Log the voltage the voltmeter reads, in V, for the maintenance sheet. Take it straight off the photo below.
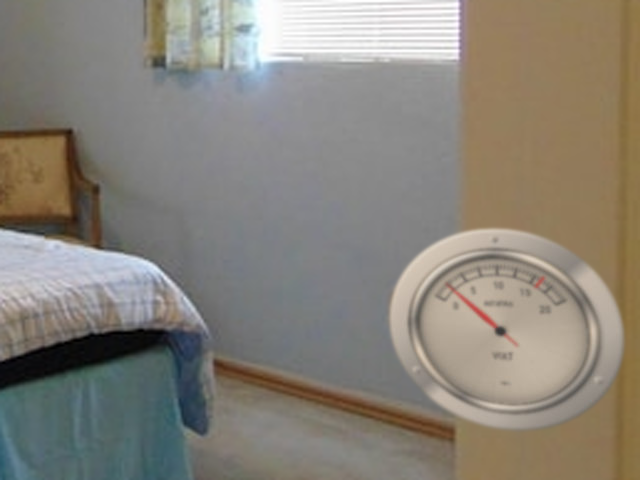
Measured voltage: 2.5 V
